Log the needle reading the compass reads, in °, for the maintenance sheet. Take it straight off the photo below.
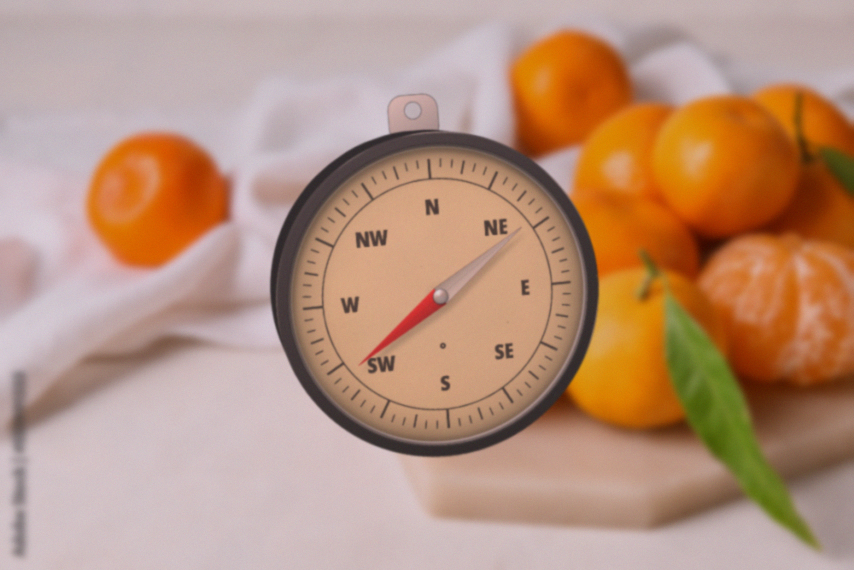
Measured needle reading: 235 °
